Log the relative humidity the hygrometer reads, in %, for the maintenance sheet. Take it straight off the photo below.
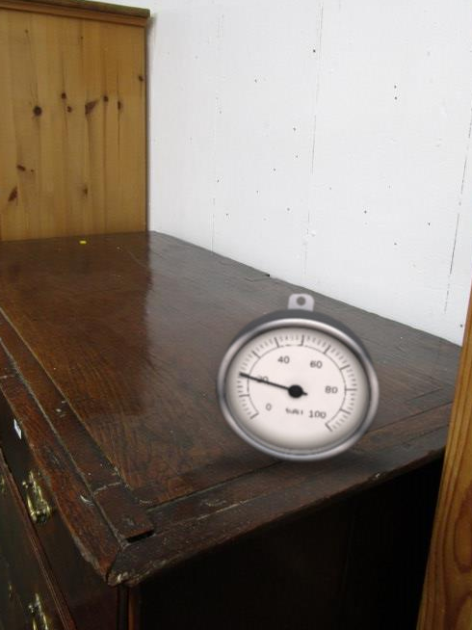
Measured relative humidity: 20 %
